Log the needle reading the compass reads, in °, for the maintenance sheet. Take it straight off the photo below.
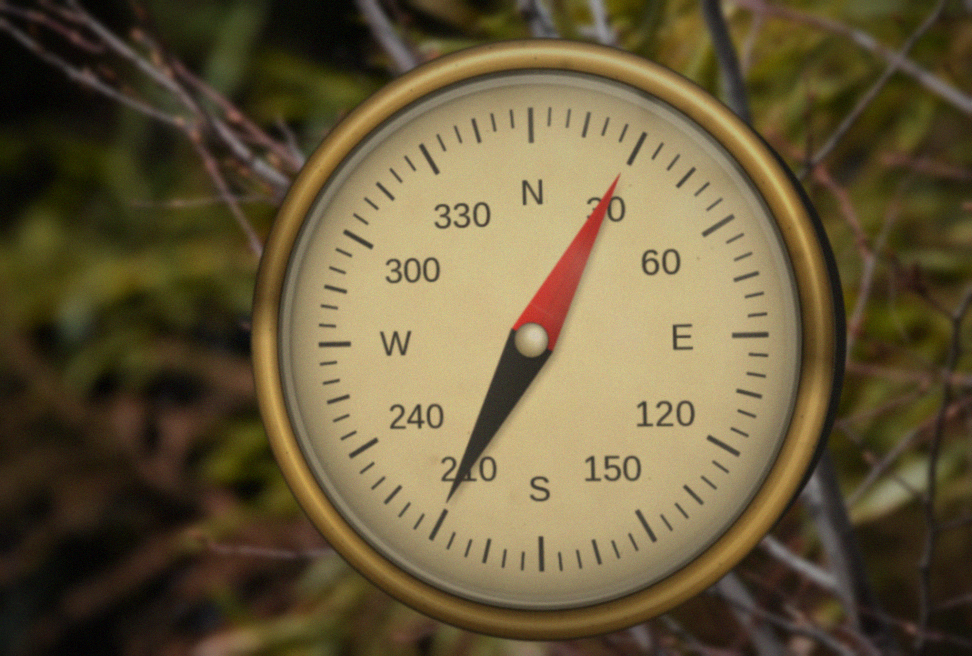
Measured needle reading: 30 °
